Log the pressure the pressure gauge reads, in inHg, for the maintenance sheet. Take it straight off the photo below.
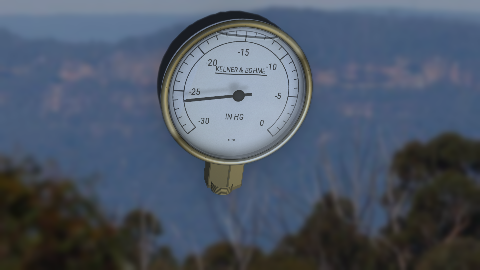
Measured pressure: -26 inHg
